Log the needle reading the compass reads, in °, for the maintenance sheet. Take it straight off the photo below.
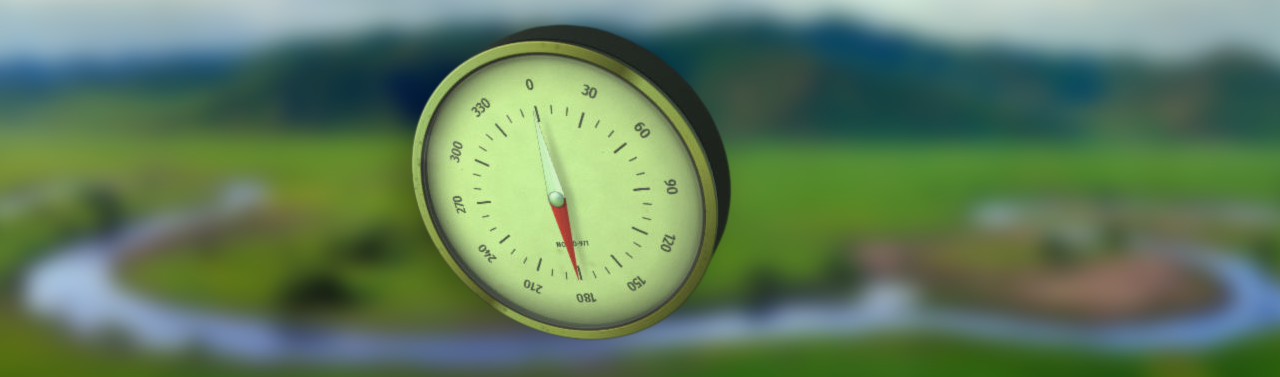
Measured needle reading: 180 °
